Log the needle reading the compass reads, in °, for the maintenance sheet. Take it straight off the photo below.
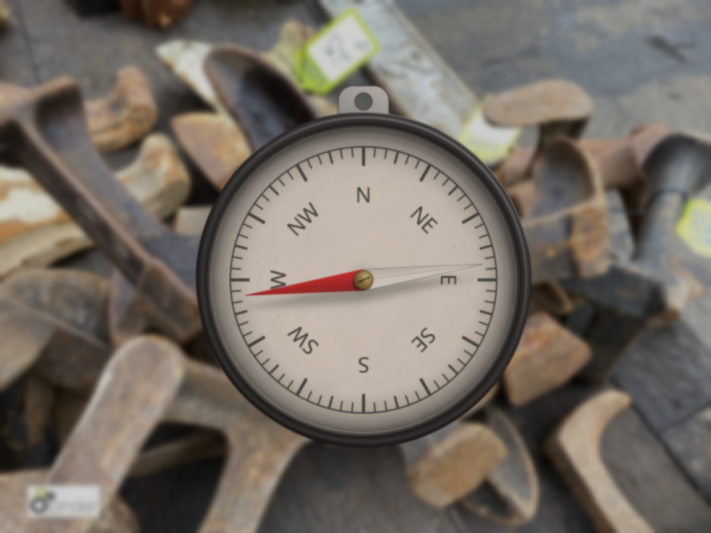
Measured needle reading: 262.5 °
